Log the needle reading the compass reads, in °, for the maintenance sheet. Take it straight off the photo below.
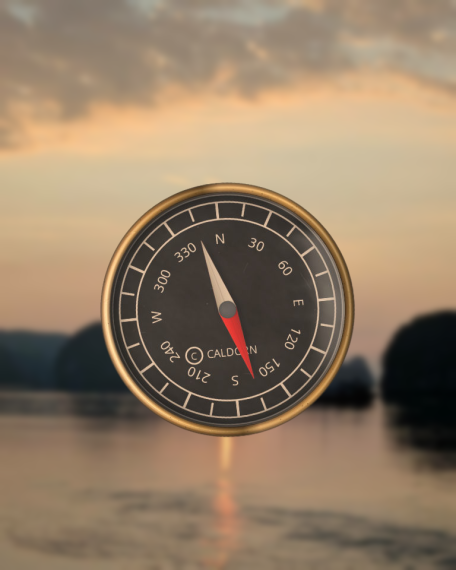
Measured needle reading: 165 °
